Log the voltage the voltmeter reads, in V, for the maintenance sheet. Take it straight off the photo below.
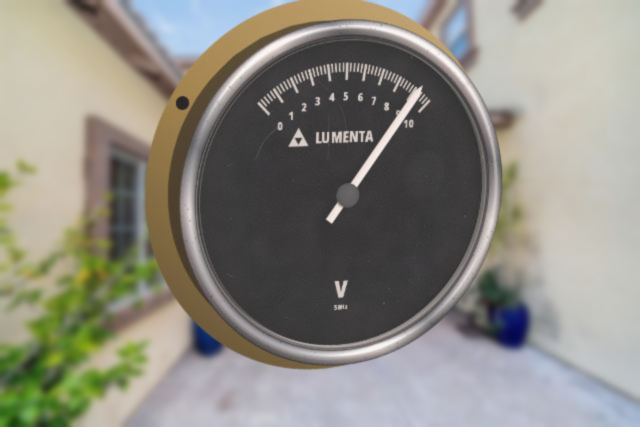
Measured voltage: 9 V
